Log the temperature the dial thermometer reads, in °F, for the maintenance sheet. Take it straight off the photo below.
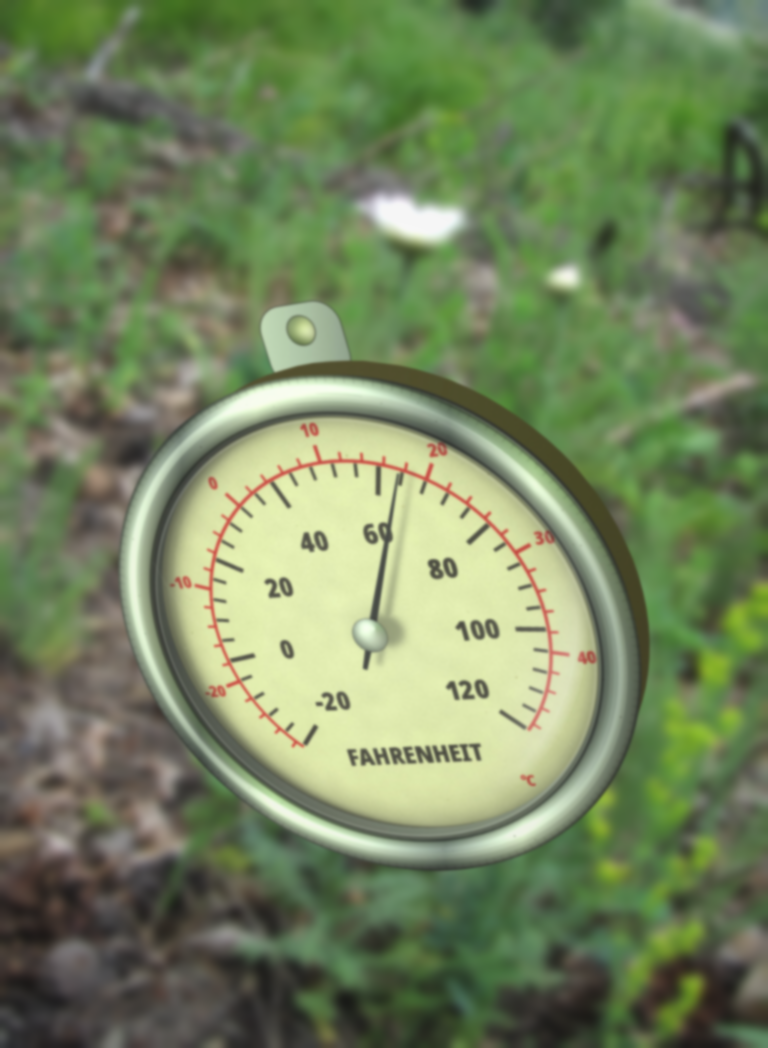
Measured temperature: 64 °F
